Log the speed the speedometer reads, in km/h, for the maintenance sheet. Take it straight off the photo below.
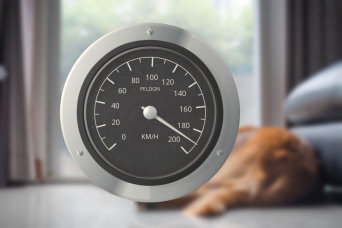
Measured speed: 190 km/h
